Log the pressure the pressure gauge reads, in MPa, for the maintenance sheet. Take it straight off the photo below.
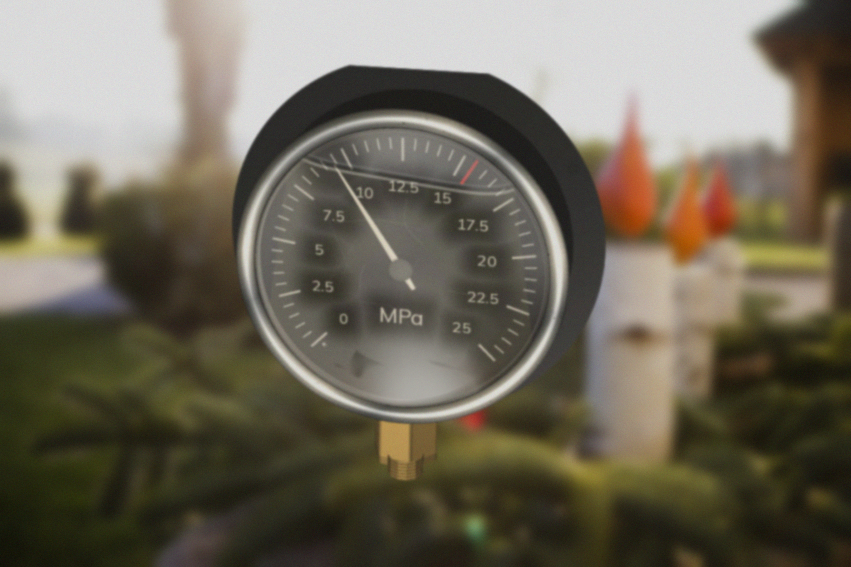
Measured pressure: 9.5 MPa
